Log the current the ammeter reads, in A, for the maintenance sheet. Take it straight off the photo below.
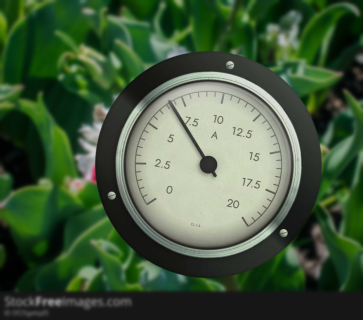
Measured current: 6.75 A
